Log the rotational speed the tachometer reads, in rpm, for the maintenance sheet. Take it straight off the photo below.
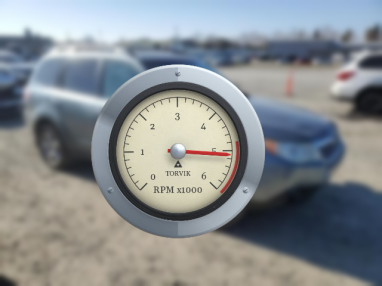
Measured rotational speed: 5100 rpm
